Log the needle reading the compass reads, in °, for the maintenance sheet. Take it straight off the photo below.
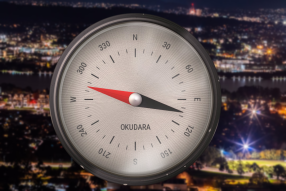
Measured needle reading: 285 °
